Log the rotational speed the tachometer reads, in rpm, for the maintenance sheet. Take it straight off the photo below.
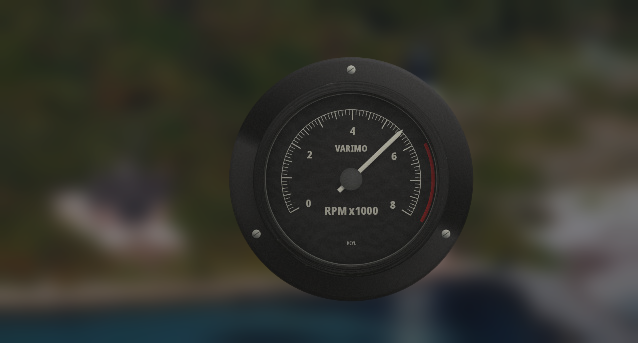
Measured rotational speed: 5500 rpm
